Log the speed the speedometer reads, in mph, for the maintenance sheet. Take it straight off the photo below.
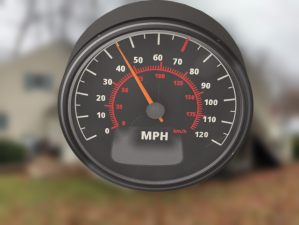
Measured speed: 45 mph
